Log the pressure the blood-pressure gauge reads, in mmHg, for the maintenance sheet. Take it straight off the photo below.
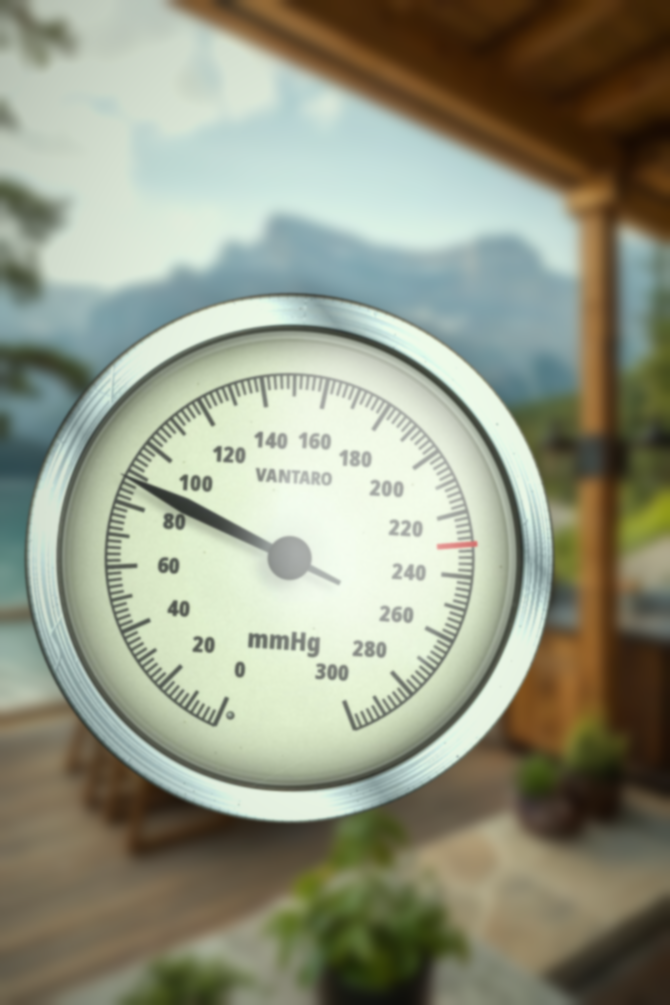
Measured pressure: 88 mmHg
